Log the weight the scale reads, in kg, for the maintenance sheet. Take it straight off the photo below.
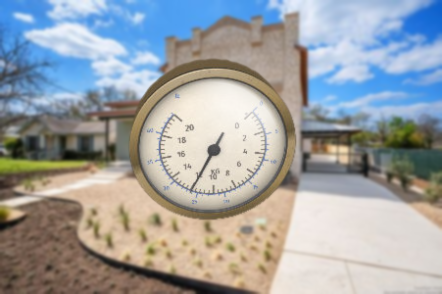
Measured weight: 12 kg
